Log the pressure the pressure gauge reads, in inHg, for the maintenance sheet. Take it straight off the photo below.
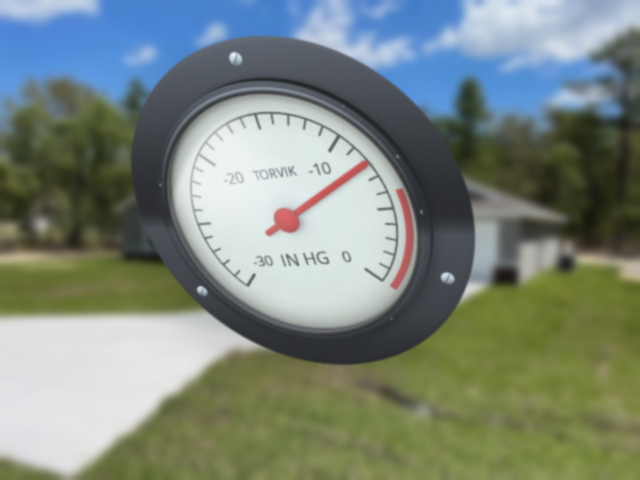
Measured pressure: -8 inHg
